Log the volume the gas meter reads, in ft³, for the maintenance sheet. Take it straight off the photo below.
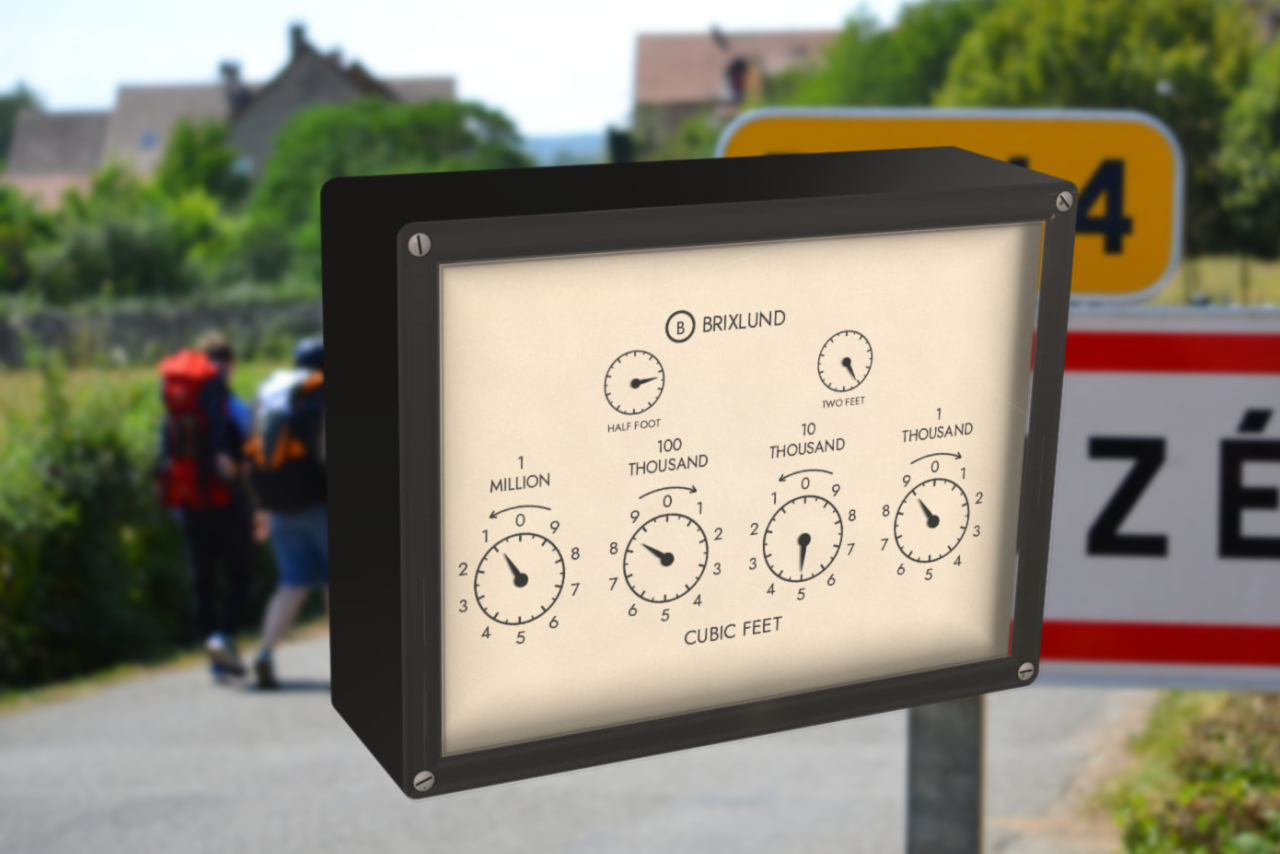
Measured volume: 84900 ft³
